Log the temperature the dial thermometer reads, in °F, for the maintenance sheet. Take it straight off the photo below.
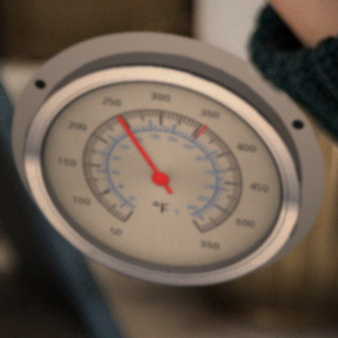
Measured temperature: 250 °F
